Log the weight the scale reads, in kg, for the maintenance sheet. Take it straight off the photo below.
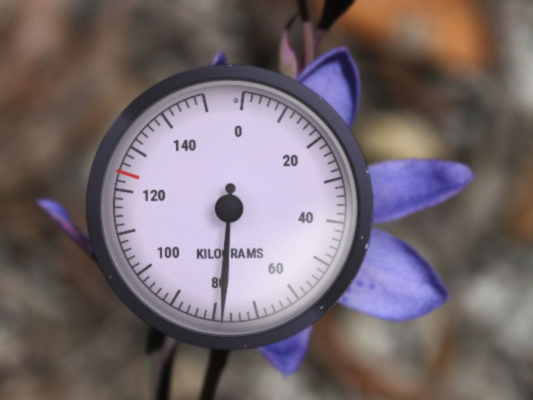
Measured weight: 78 kg
